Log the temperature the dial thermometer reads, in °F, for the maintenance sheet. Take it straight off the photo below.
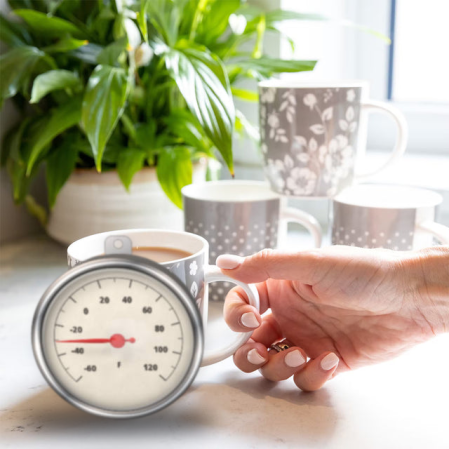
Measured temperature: -30 °F
